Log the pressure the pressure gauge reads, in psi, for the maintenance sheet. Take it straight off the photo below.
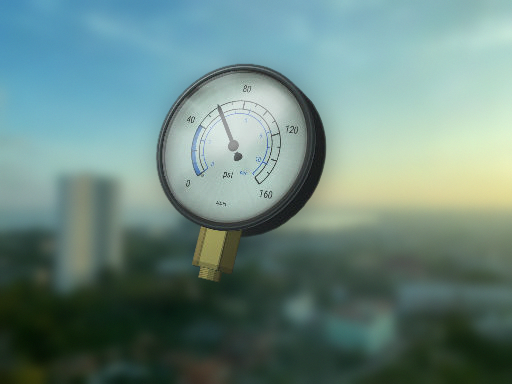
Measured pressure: 60 psi
